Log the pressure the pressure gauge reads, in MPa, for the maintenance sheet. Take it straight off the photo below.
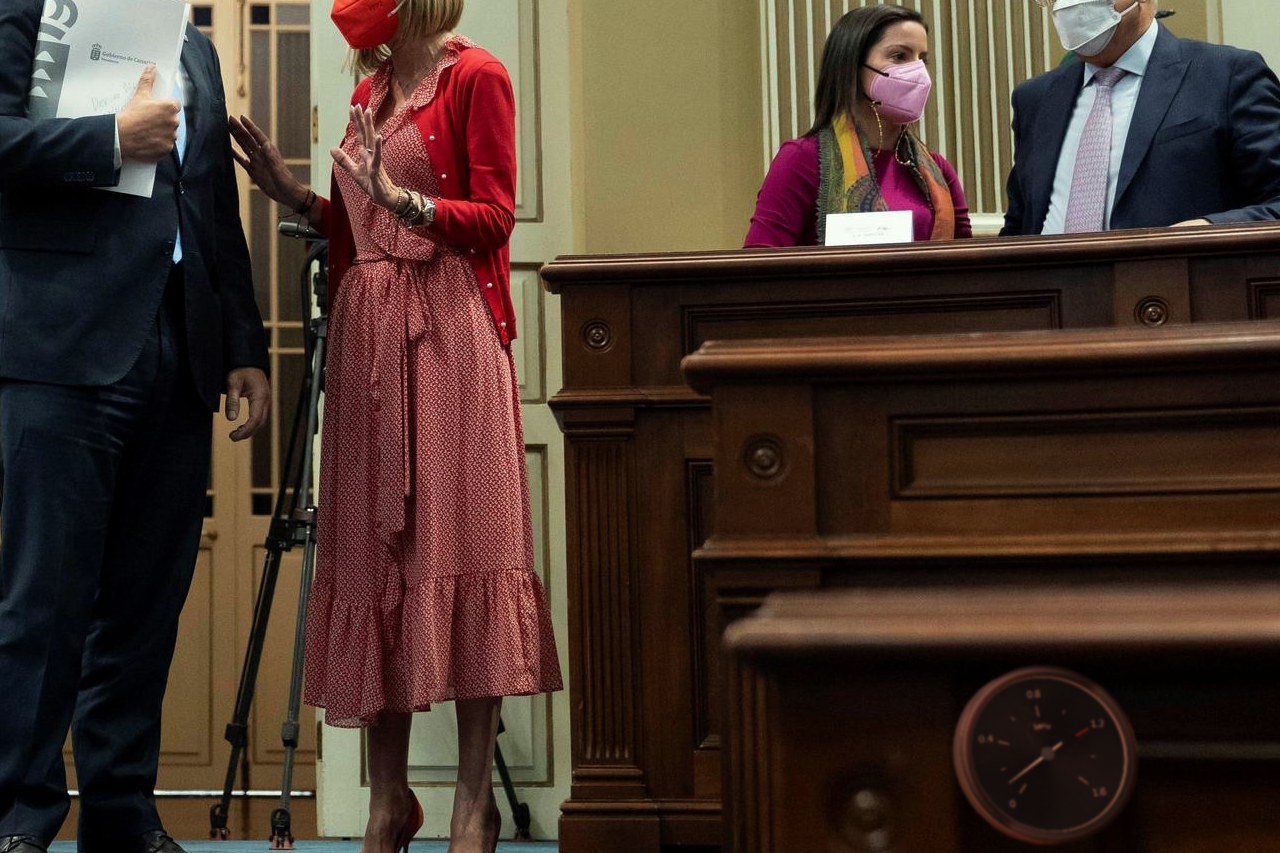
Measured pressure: 0.1 MPa
